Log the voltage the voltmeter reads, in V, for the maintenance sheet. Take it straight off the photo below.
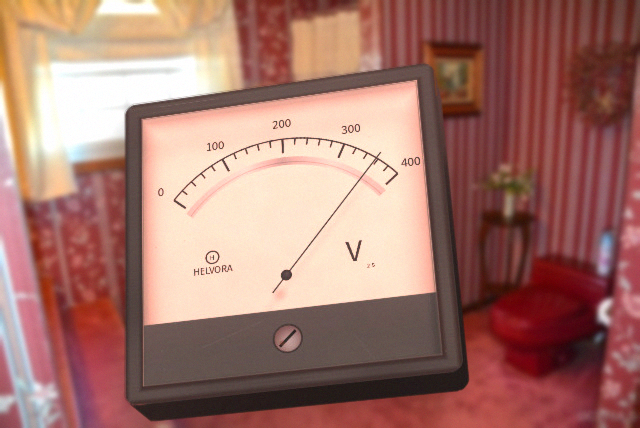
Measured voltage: 360 V
